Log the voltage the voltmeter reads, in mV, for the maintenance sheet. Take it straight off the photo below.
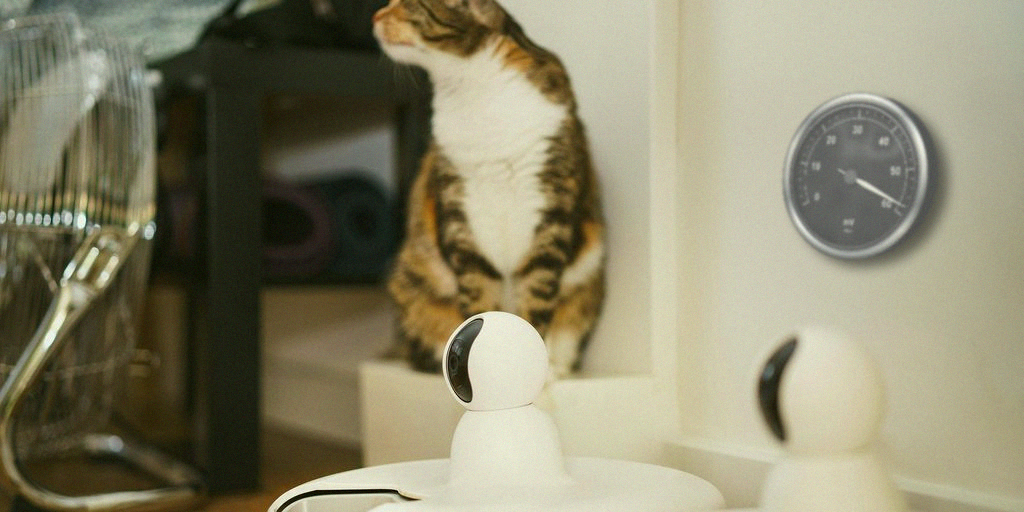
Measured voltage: 58 mV
